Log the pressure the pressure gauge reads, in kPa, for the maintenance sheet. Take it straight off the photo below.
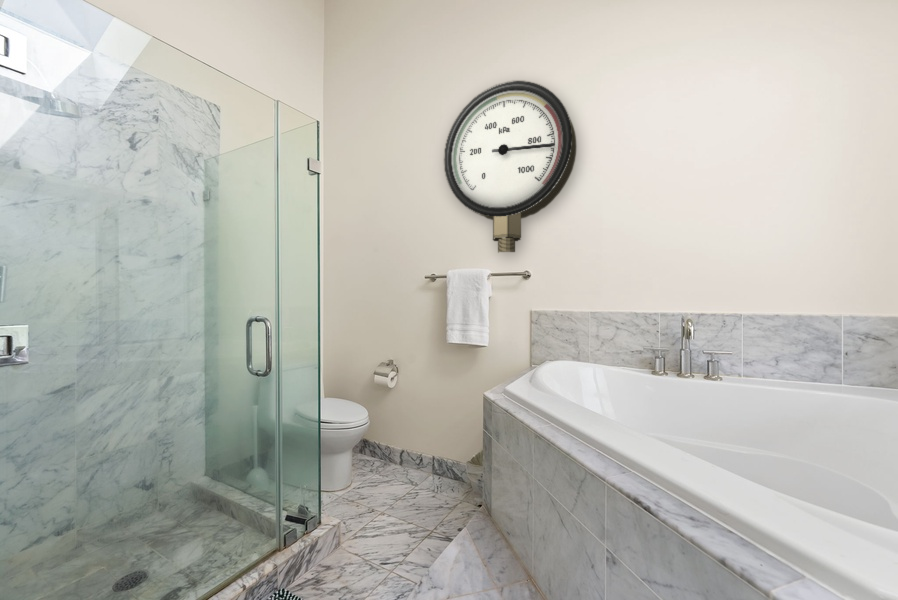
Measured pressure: 850 kPa
